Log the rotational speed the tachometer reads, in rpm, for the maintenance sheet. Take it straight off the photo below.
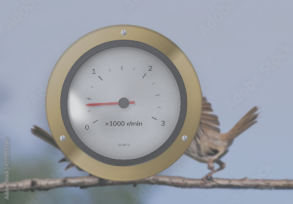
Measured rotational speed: 375 rpm
